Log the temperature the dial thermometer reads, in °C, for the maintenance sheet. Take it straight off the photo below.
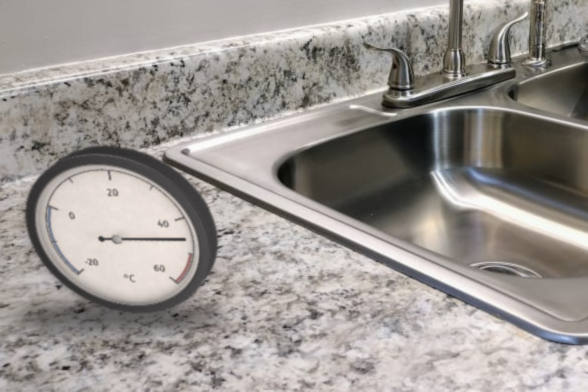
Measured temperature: 45 °C
